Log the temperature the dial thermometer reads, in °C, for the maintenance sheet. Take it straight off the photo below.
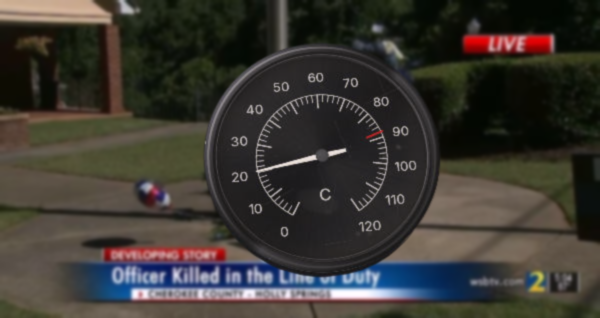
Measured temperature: 20 °C
